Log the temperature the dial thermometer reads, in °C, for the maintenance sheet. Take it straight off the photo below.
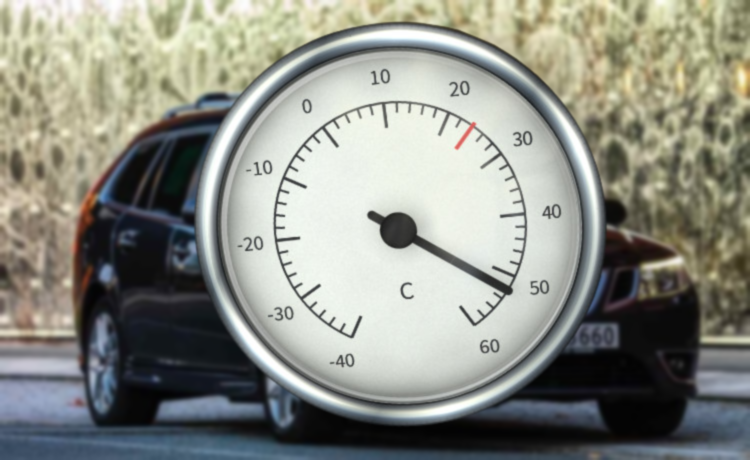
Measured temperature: 52 °C
